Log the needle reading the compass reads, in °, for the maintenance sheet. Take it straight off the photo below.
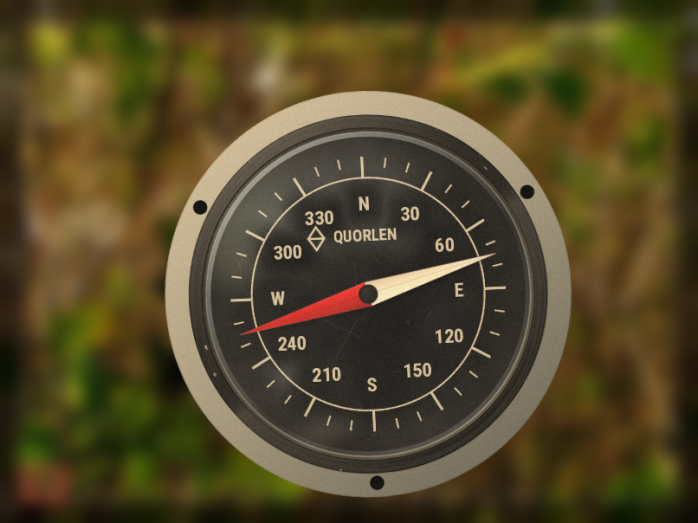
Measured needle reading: 255 °
